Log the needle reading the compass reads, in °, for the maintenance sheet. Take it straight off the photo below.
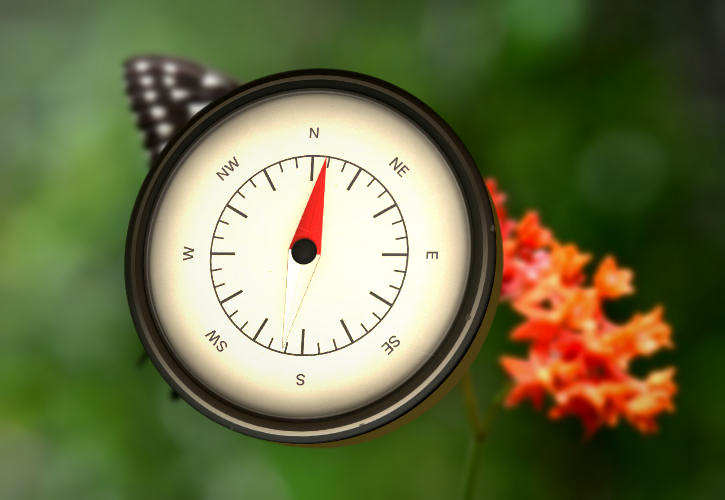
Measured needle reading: 10 °
